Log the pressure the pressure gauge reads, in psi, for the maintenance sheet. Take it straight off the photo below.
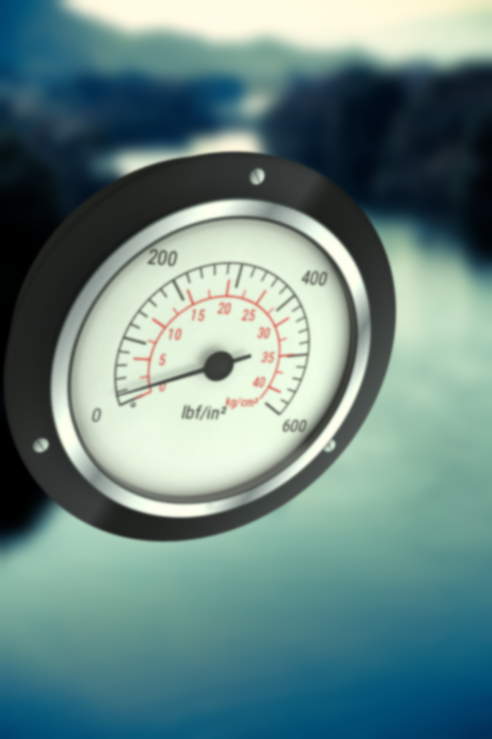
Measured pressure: 20 psi
